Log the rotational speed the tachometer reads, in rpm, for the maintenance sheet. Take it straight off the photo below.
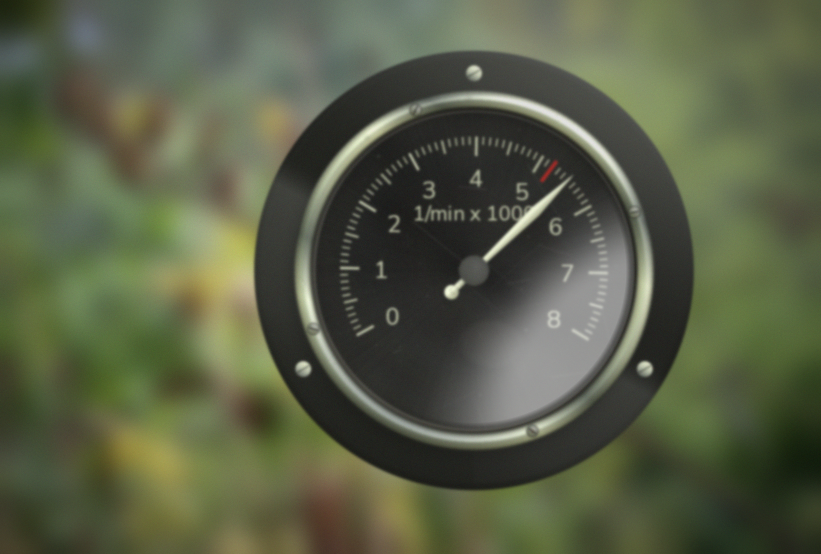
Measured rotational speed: 5500 rpm
